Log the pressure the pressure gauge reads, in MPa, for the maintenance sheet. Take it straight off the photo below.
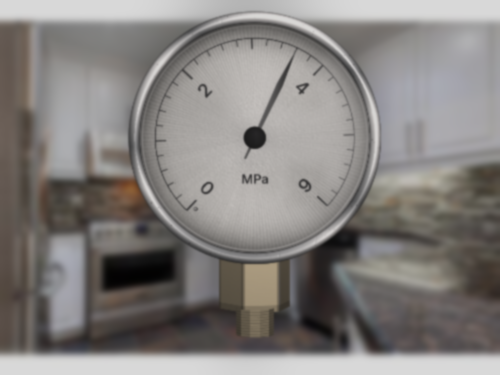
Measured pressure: 3.6 MPa
